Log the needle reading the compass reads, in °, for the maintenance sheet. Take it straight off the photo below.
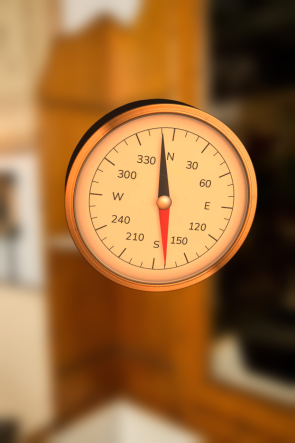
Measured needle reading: 170 °
